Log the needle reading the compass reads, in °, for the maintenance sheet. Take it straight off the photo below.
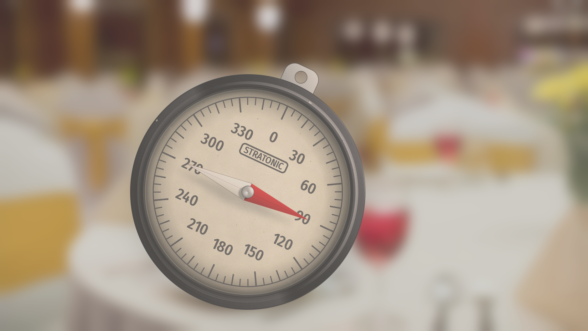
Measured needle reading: 90 °
